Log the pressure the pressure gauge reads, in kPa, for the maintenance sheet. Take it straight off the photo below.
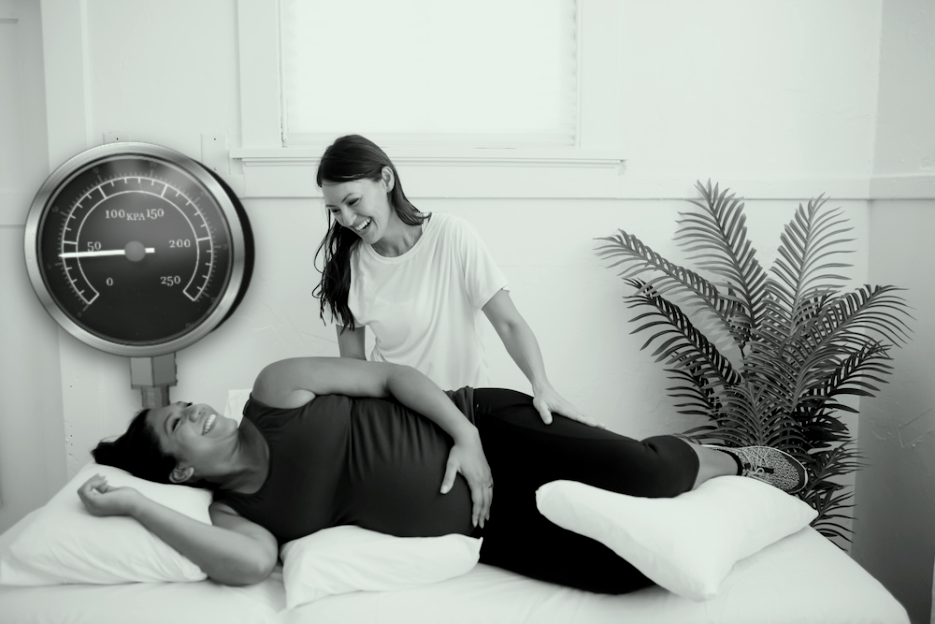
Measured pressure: 40 kPa
